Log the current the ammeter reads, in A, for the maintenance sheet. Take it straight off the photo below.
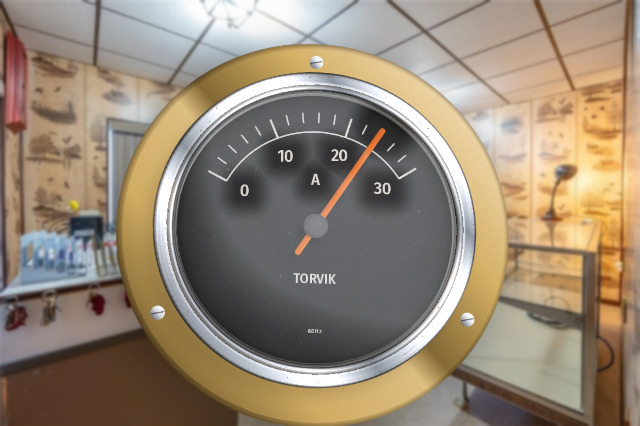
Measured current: 24 A
